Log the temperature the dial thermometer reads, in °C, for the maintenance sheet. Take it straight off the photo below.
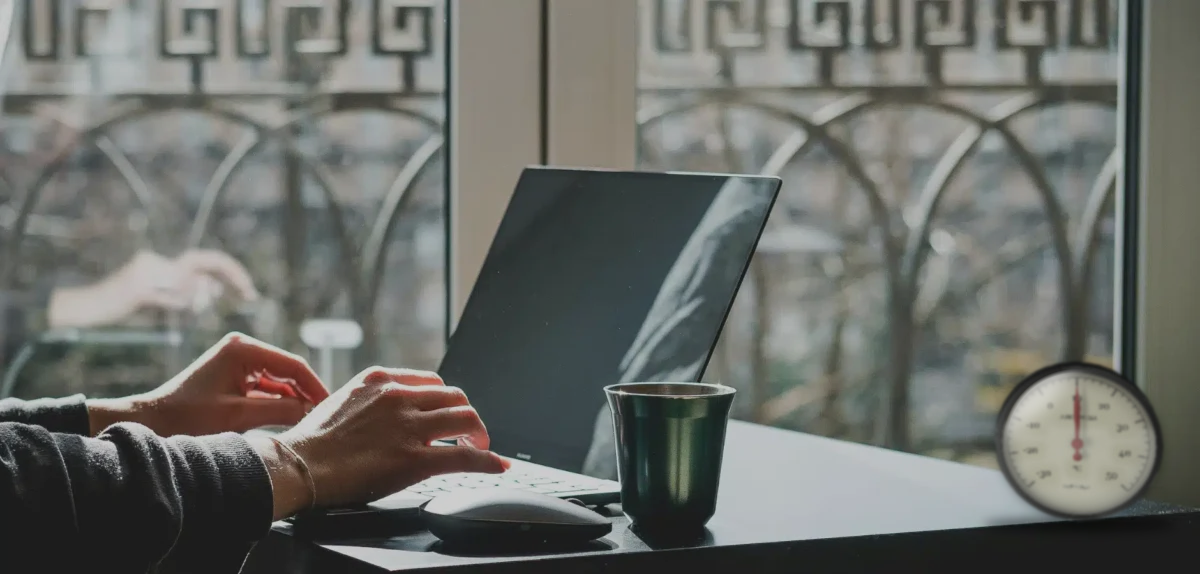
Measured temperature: 10 °C
